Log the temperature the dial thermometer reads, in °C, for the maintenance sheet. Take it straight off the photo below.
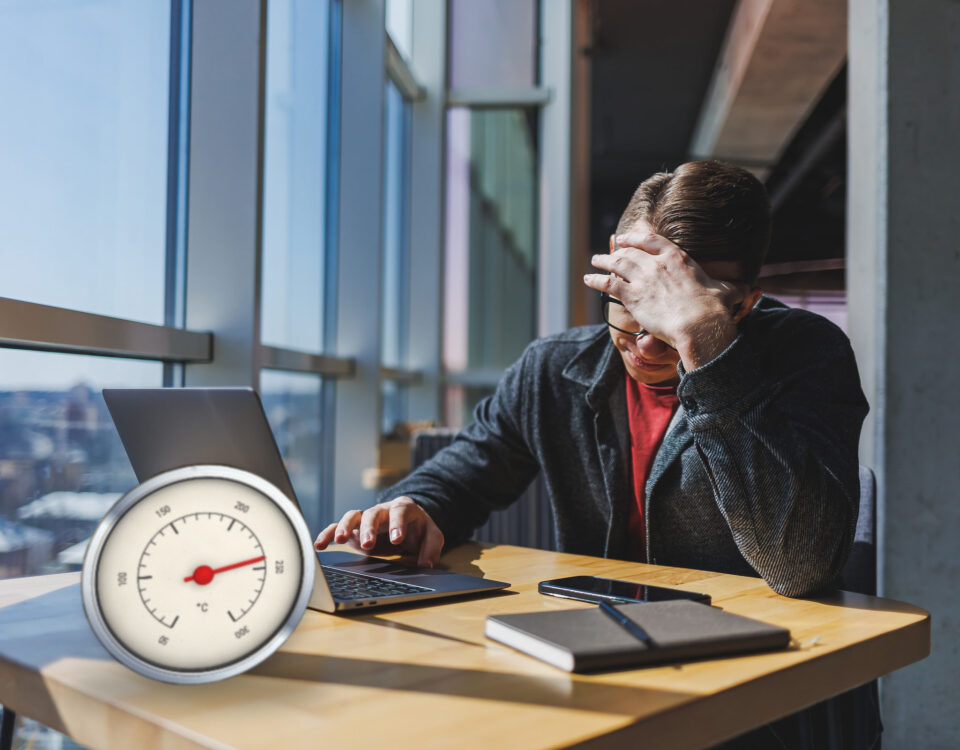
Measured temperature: 240 °C
